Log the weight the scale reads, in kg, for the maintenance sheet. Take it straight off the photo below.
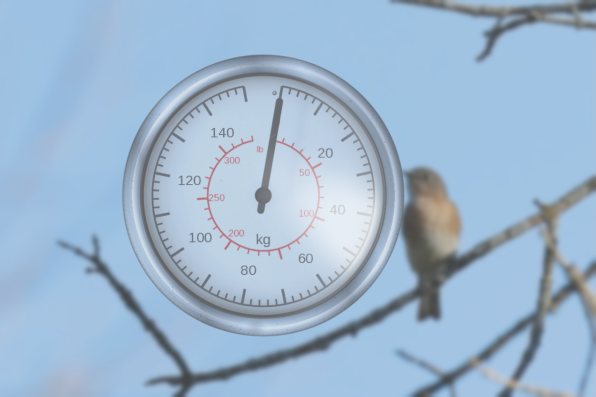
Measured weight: 0 kg
